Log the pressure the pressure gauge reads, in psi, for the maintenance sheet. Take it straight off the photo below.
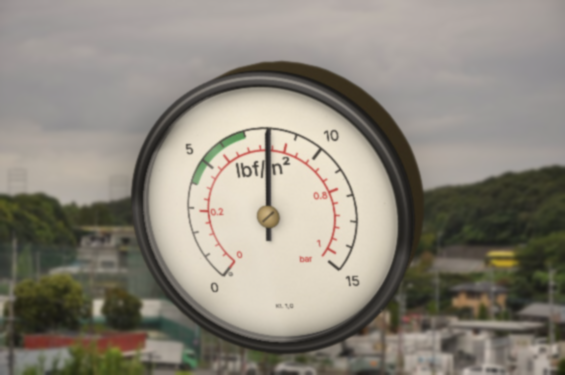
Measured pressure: 8 psi
